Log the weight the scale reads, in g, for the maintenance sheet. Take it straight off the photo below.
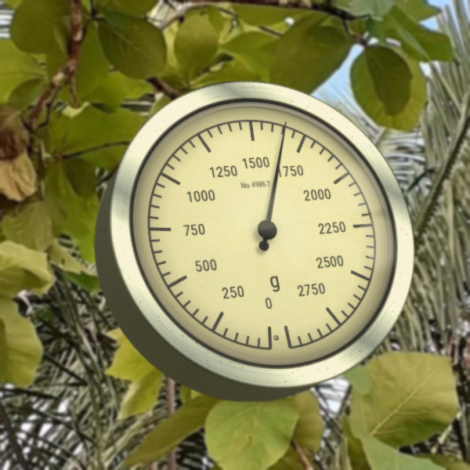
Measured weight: 1650 g
